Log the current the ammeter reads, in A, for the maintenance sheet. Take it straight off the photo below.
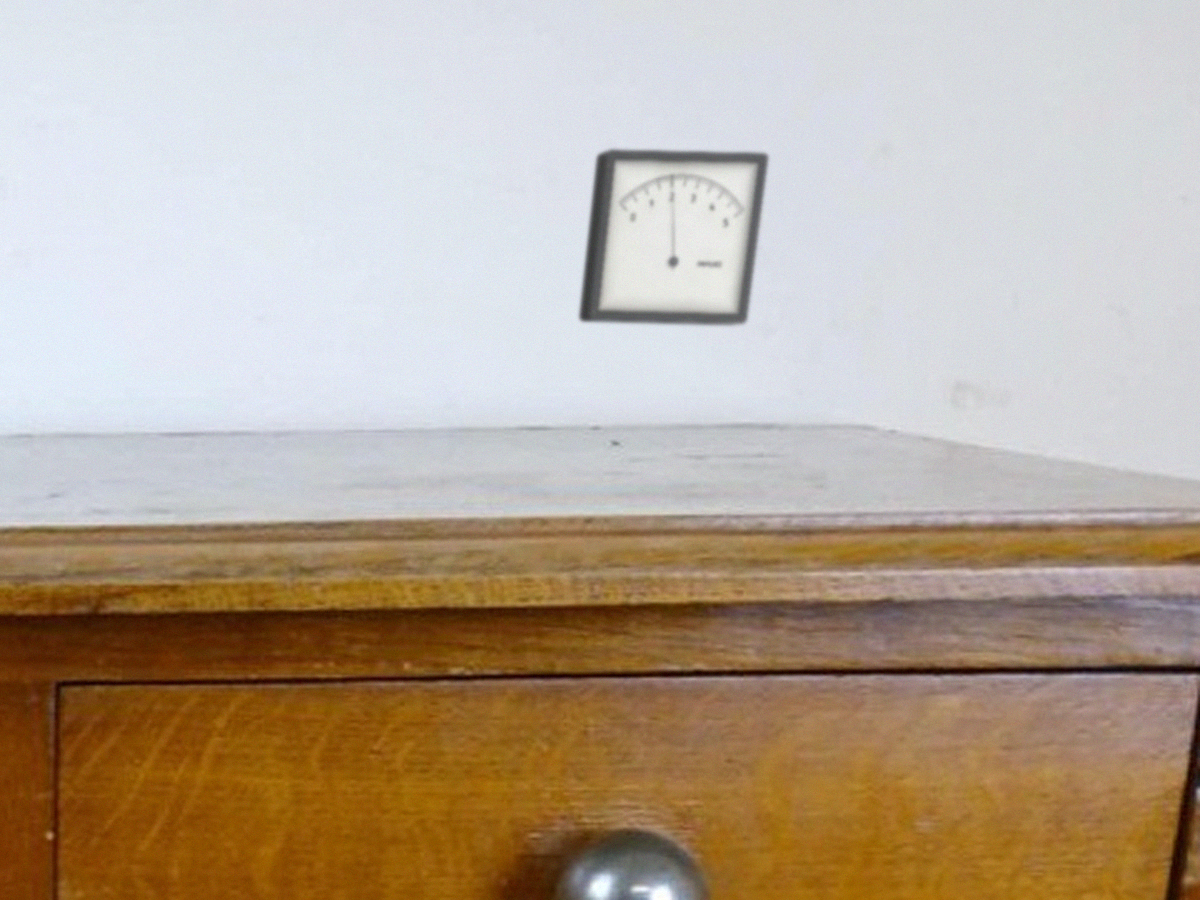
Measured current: 2 A
